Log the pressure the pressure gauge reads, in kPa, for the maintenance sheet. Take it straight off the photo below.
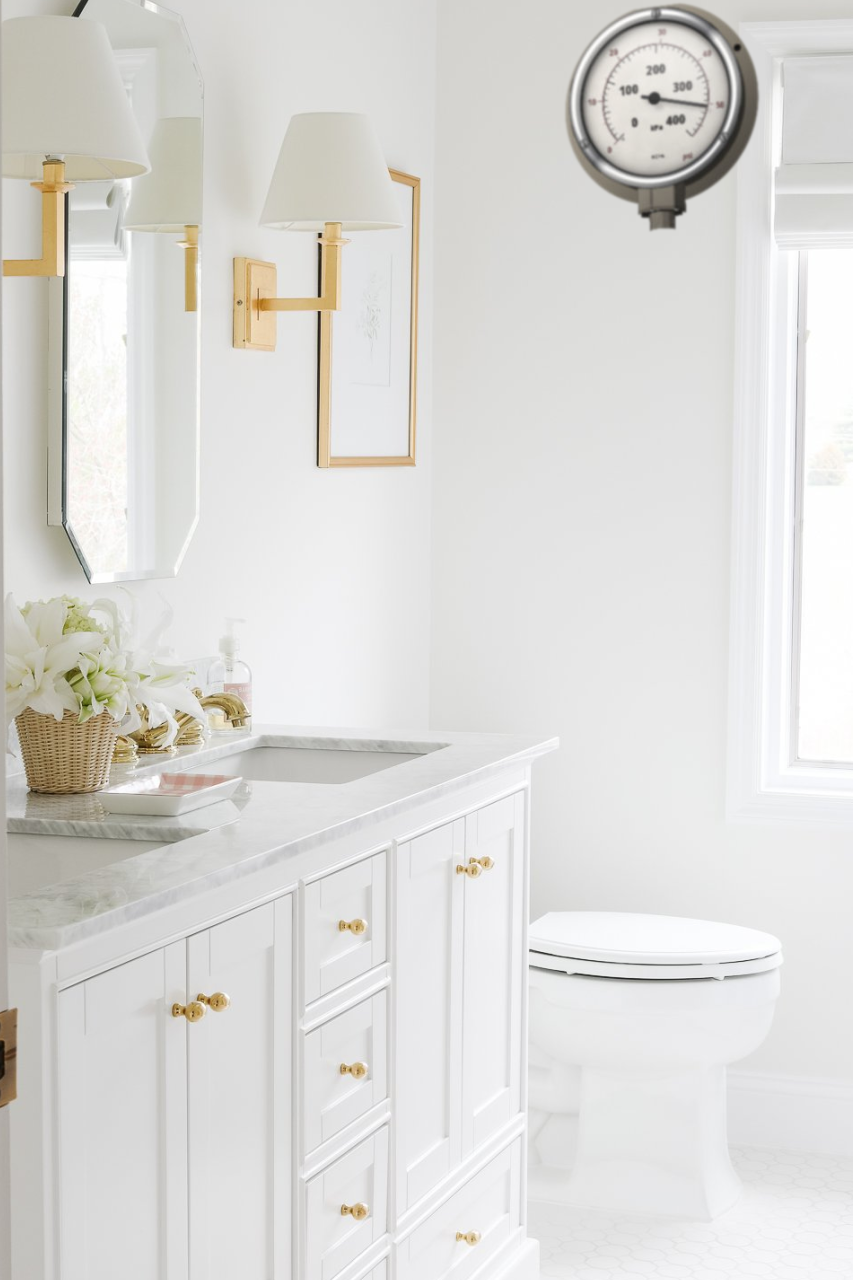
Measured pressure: 350 kPa
